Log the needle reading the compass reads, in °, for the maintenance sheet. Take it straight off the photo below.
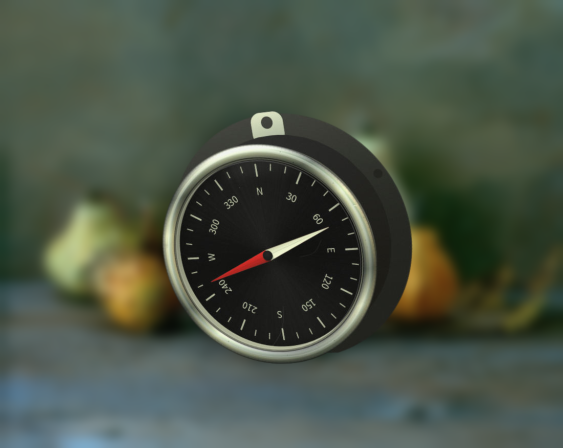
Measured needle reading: 250 °
